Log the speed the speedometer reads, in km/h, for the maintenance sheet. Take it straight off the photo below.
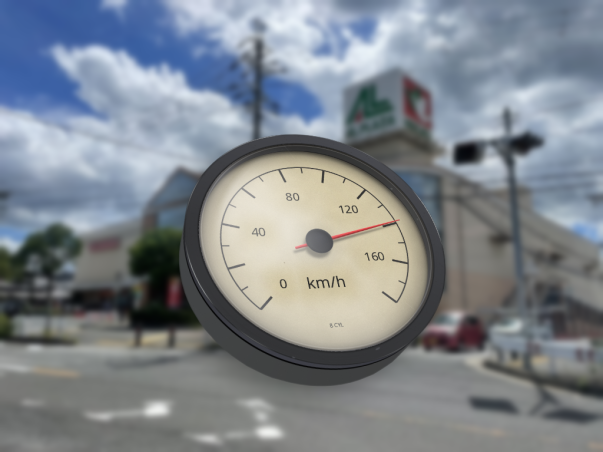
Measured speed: 140 km/h
